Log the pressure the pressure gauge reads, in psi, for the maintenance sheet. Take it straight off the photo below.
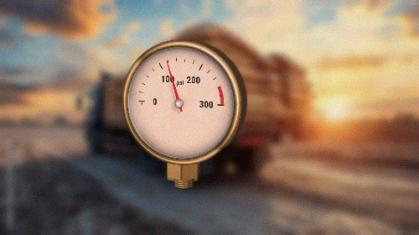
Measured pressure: 120 psi
